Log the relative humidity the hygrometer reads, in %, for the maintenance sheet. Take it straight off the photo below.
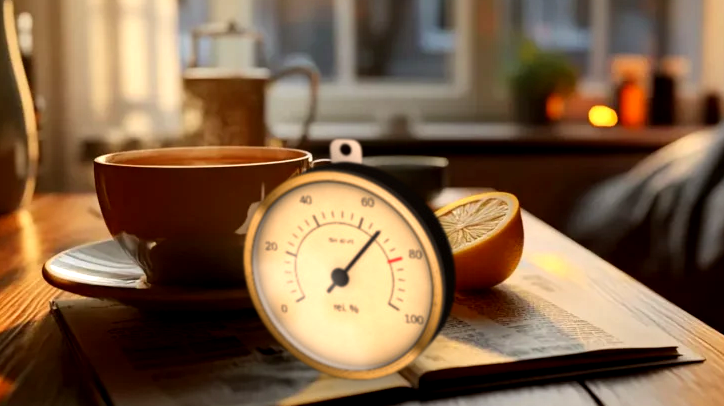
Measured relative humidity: 68 %
